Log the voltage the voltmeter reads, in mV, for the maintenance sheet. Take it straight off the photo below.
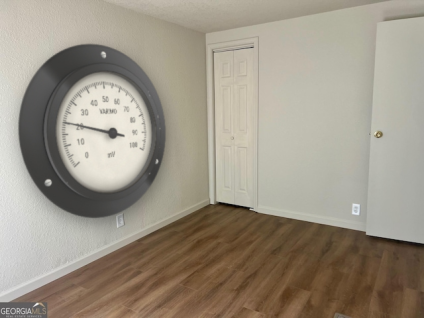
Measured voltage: 20 mV
